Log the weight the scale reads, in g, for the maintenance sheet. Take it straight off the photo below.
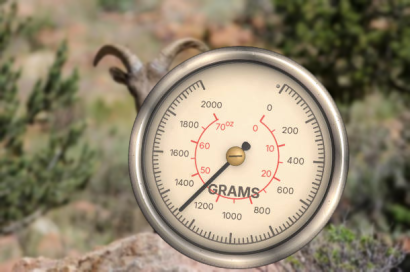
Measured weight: 1280 g
